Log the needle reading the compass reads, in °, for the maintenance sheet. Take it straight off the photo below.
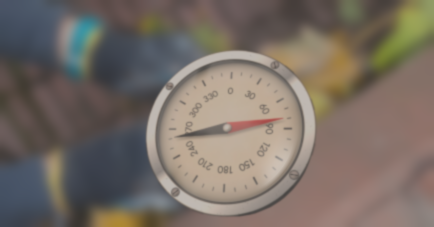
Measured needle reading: 80 °
